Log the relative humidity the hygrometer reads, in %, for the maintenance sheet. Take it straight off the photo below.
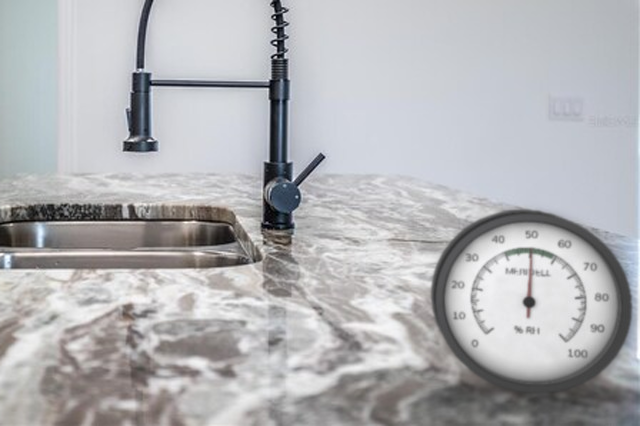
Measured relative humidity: 50 %
